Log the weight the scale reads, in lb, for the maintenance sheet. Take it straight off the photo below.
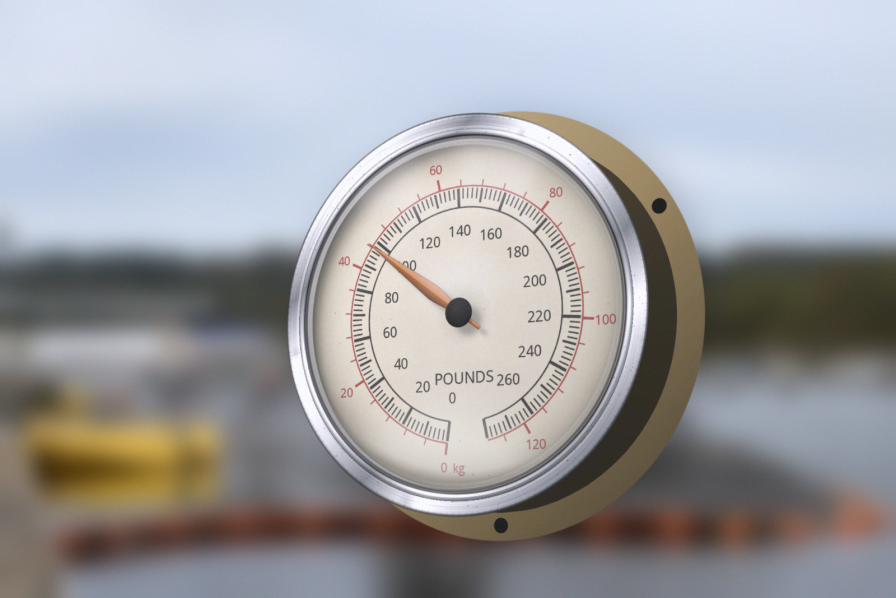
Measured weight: 98 lb
